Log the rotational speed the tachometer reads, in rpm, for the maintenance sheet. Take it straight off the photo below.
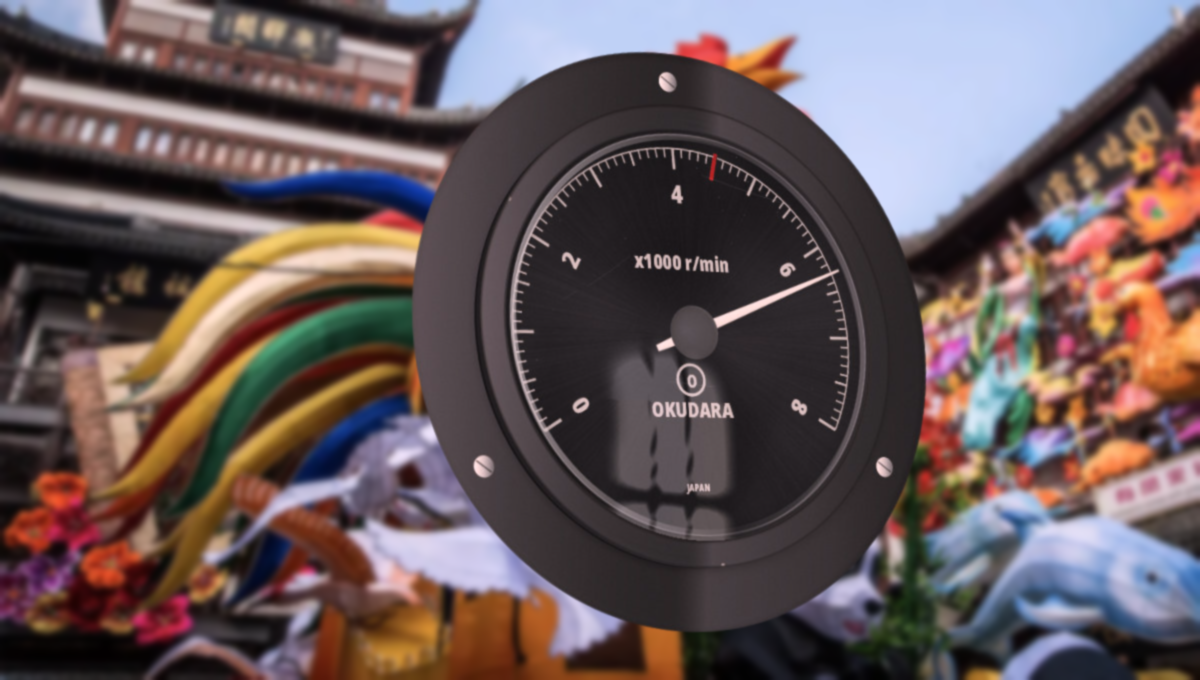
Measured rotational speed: 6300 rpm
